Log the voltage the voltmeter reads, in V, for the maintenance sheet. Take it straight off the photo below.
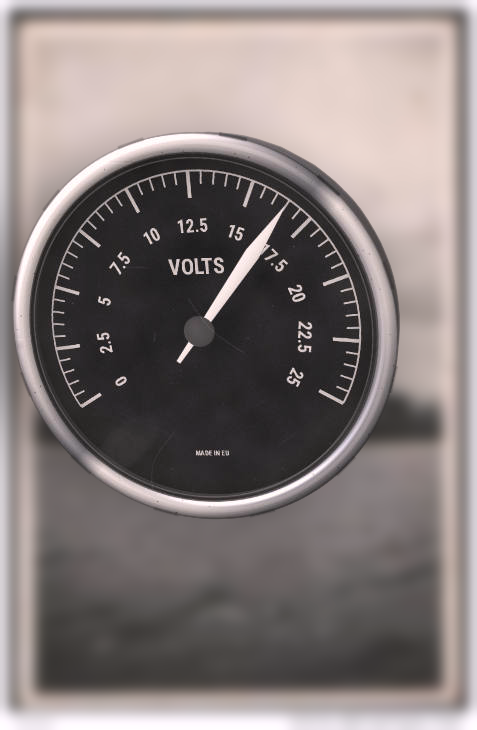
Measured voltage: 16.5 V
